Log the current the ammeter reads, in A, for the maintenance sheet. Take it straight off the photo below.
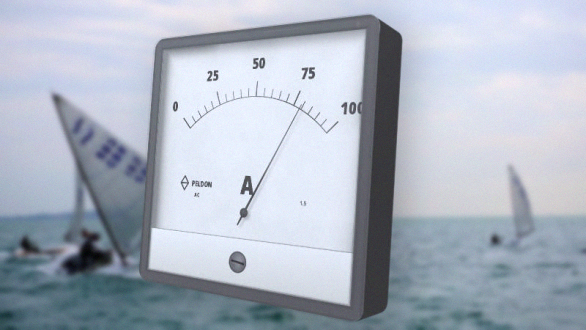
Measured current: 80 A
